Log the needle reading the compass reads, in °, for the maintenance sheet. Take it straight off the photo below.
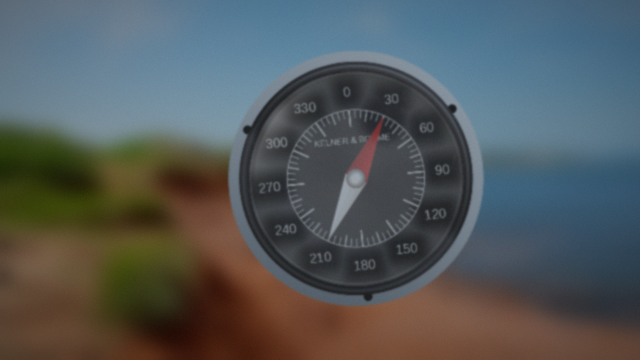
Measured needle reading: 30 °
